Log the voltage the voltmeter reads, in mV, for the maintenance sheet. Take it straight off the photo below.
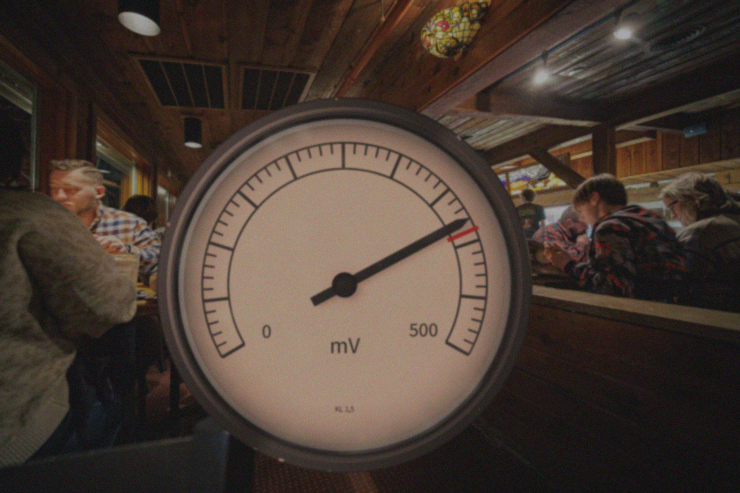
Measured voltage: 380 mV
